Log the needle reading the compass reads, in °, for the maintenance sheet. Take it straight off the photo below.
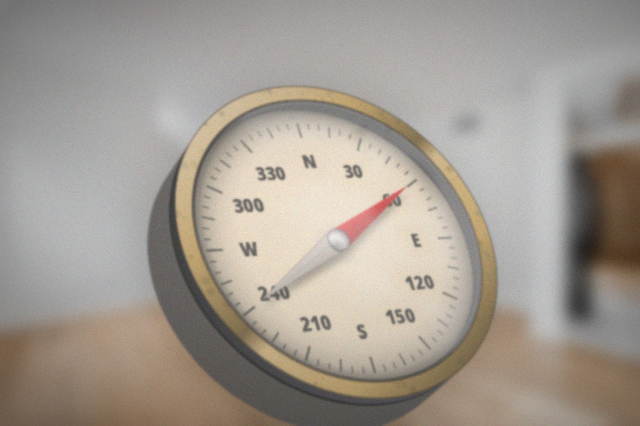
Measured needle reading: 60 °
